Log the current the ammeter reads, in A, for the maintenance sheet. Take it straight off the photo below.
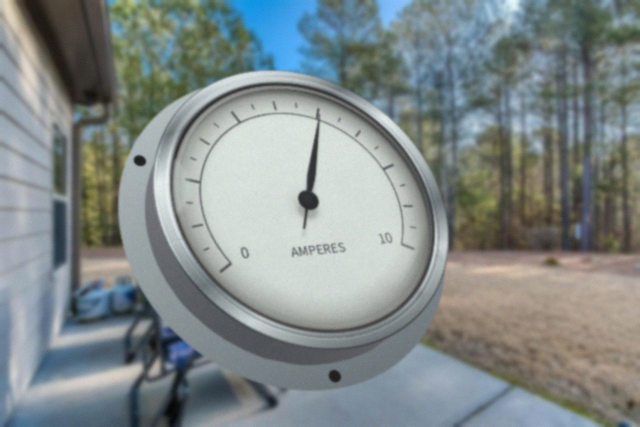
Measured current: 6 A
